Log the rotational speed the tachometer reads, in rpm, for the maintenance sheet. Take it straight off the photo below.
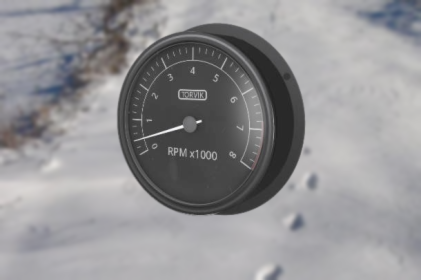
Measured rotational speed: 400 rpm
